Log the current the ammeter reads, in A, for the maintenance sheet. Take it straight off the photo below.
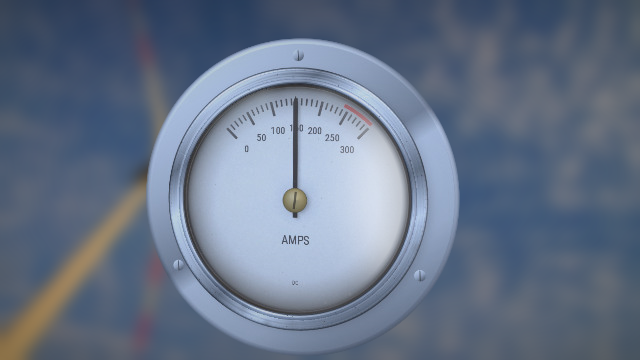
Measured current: 150 A
